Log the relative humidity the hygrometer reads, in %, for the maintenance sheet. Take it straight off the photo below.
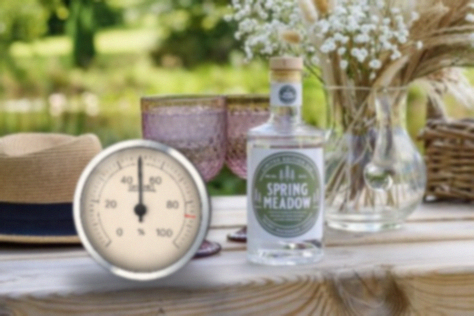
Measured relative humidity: 50 %
